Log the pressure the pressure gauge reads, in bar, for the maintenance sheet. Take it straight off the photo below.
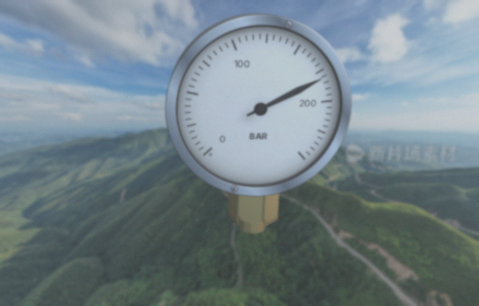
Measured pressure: 180 bar
